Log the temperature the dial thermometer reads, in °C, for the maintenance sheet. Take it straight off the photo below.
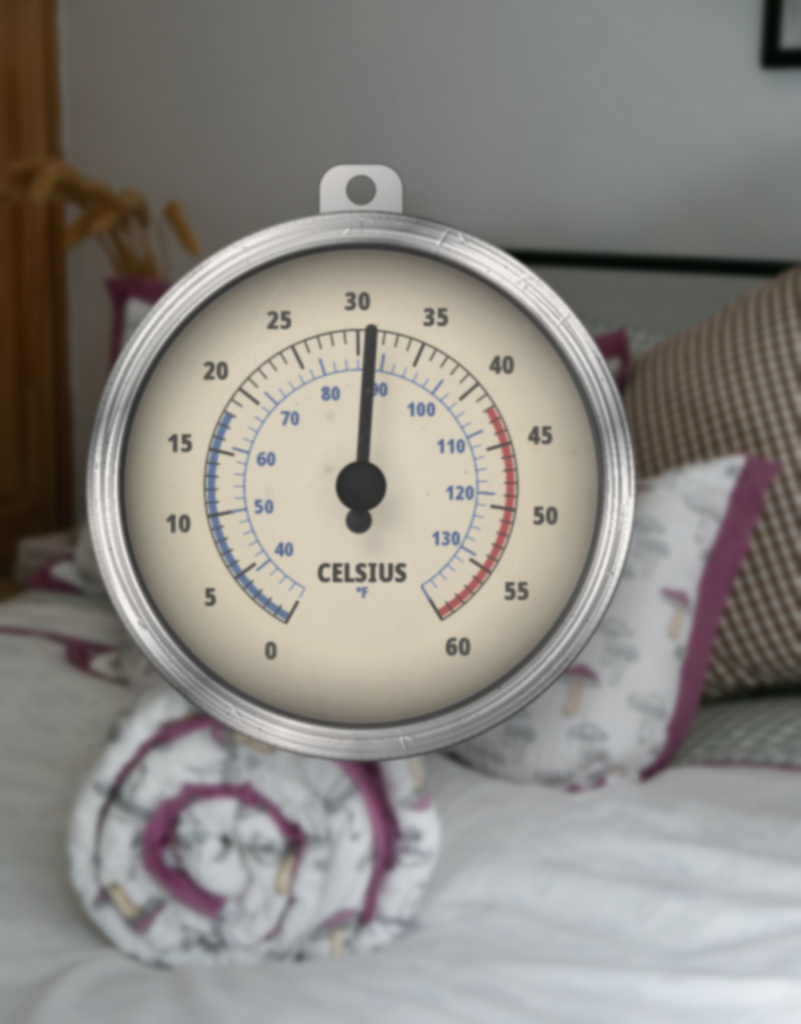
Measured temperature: 31 °C
